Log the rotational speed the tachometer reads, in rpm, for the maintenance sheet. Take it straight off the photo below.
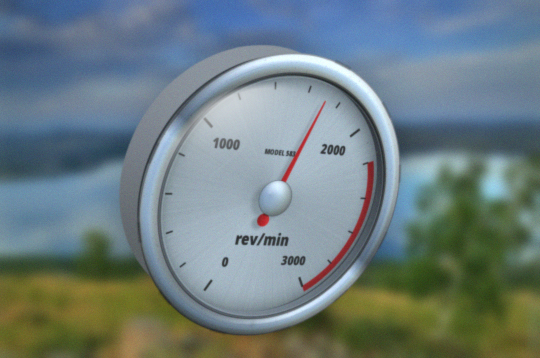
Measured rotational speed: 1700 rpm
